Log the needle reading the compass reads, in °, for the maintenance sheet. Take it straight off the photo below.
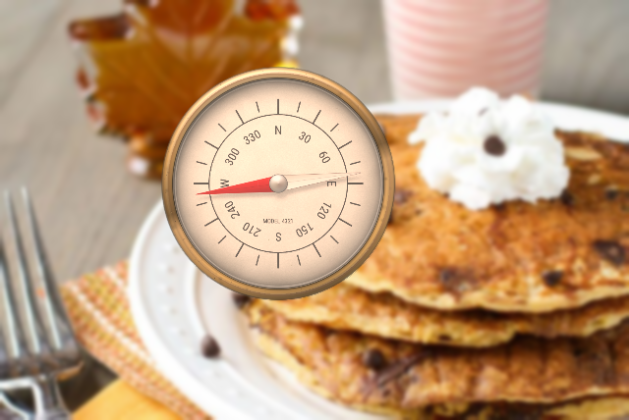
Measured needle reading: 262.5 °
